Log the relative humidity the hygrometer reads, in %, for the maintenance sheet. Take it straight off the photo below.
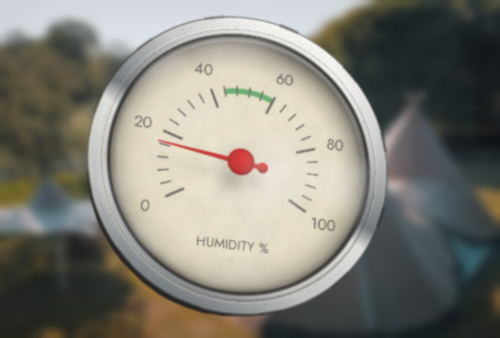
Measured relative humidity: 16 %
